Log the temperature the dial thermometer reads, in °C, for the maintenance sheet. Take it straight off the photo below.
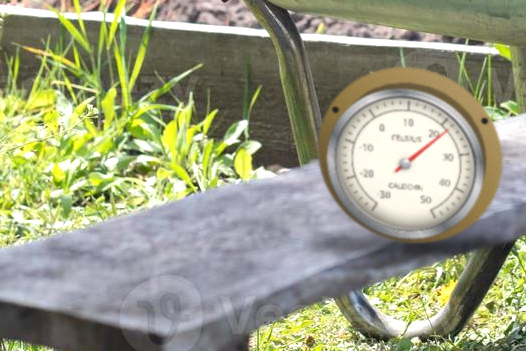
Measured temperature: 22 °C
